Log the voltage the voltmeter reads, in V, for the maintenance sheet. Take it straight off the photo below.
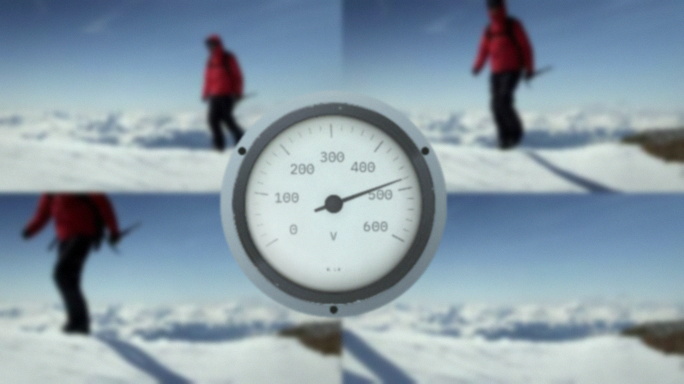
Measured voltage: 480 V
